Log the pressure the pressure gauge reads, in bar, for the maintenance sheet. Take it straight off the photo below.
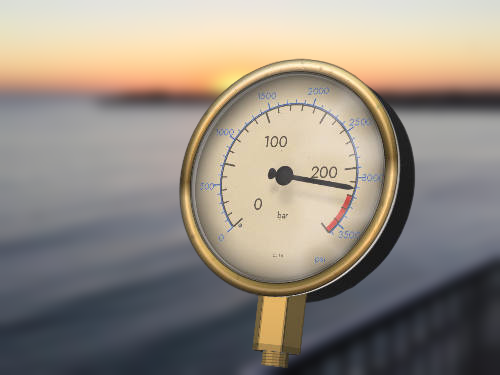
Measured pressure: 215 bar
